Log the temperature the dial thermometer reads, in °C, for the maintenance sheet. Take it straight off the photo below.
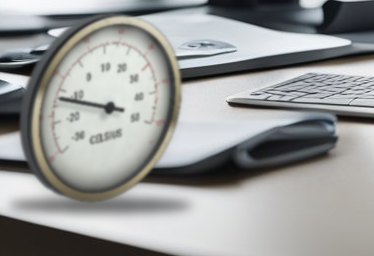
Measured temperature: -12.5 °C
